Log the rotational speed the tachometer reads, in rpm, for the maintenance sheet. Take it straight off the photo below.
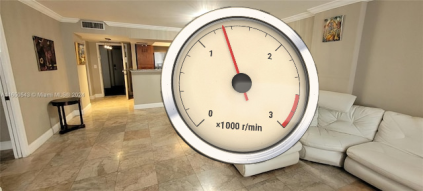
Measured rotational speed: 1300 rpm
